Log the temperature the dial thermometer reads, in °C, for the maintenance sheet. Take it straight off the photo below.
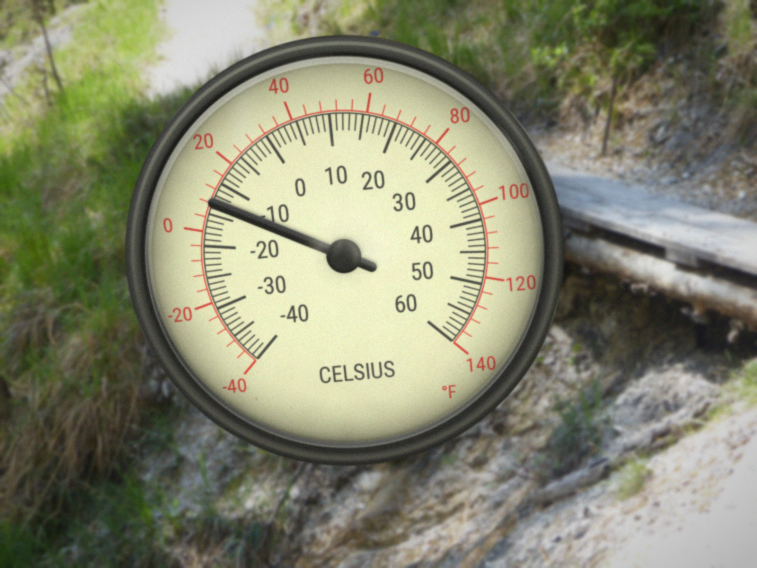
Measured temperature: -13 °C
